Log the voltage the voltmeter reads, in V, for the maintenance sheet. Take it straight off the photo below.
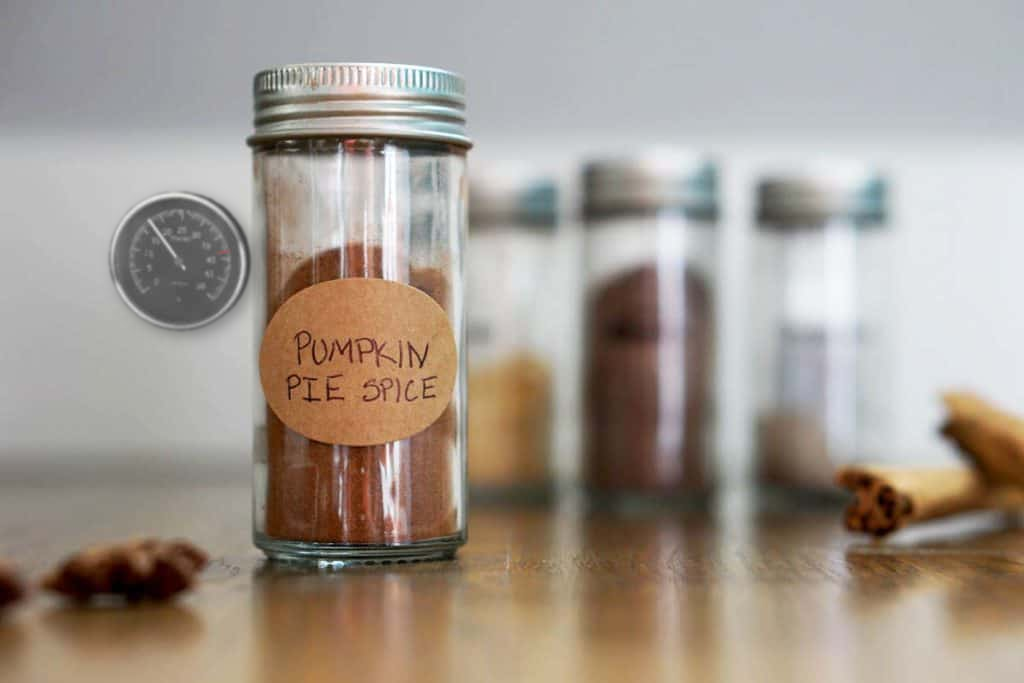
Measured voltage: 17.5 V
